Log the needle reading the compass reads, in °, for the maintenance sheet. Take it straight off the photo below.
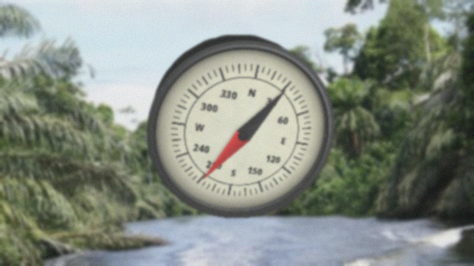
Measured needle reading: 210 °
